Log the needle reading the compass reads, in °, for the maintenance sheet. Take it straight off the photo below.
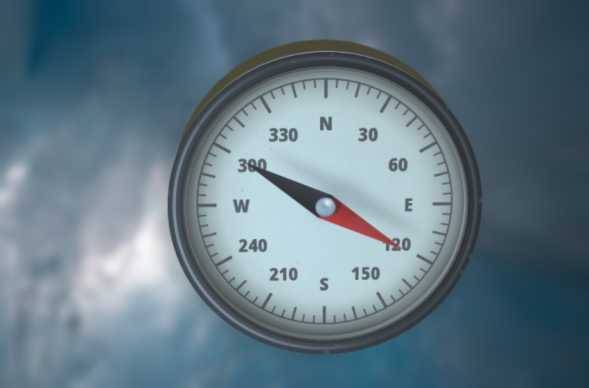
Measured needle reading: 120 °
